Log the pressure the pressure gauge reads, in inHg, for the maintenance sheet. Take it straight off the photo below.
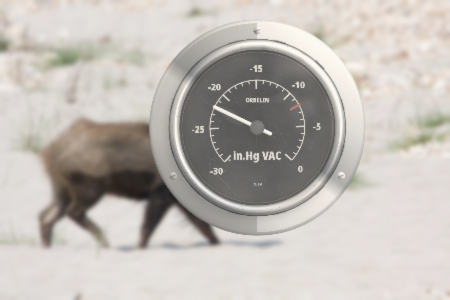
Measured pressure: -22 inHg
